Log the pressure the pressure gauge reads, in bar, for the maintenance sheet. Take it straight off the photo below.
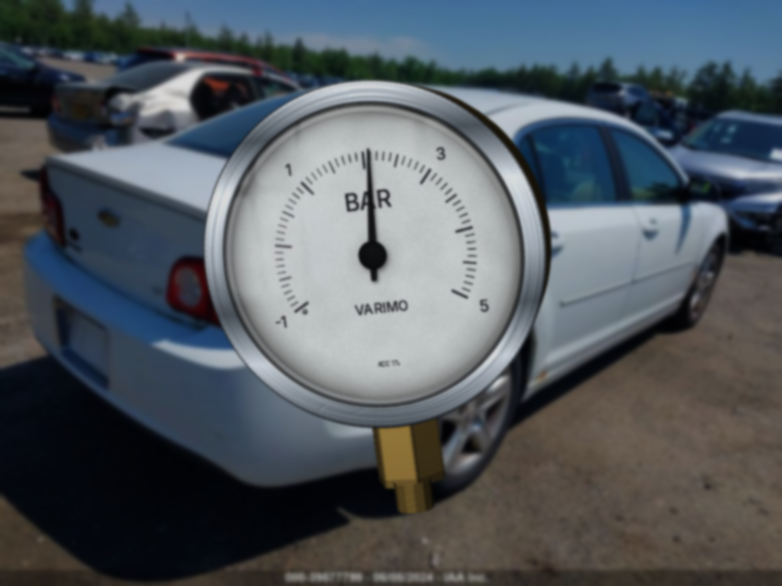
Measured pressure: 2.1 bar
